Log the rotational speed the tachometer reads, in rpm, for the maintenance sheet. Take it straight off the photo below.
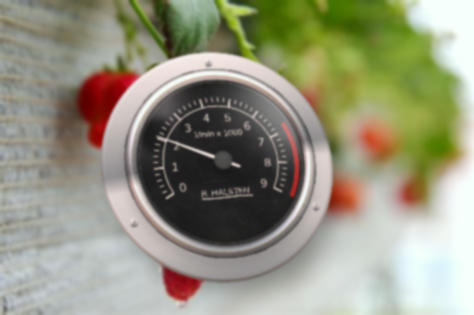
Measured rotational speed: 2000 rpm
